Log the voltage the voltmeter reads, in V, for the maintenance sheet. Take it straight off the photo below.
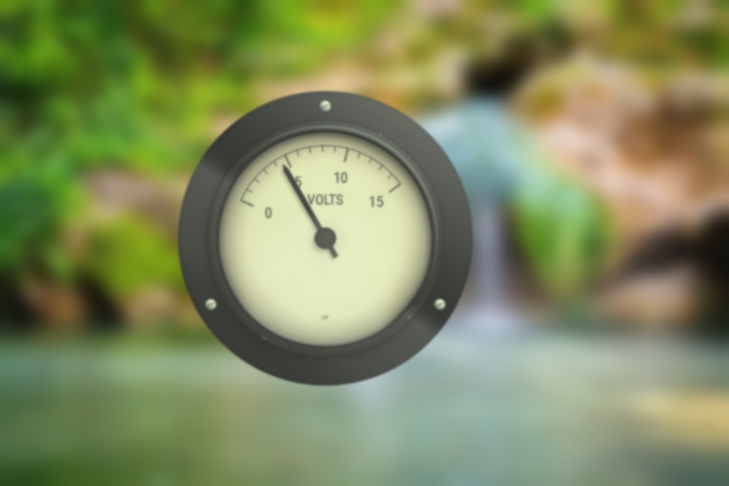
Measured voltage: 4.5 V
